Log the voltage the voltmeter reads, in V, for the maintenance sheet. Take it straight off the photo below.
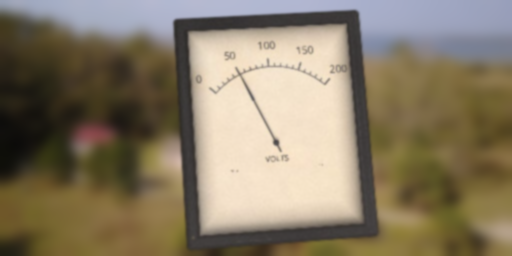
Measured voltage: 50 V
